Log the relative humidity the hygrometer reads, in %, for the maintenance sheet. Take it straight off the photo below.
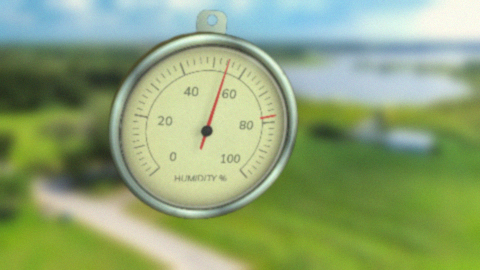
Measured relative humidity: 54 %
